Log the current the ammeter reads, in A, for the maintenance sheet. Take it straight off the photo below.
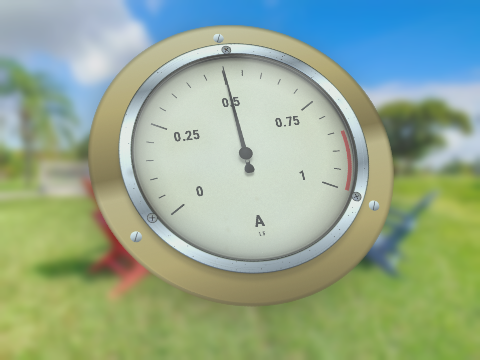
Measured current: 0.5 A
